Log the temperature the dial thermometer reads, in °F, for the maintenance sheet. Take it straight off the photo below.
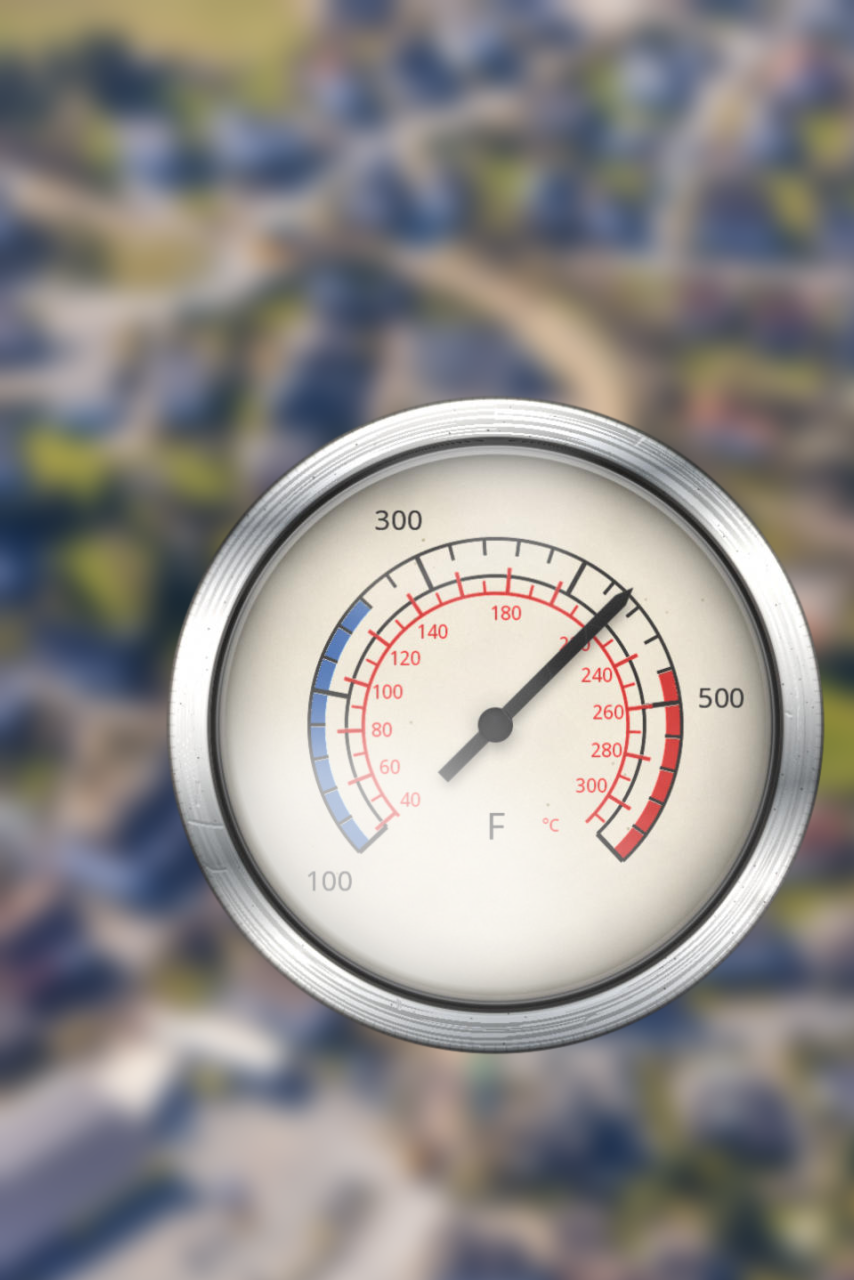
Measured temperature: 430 °F
